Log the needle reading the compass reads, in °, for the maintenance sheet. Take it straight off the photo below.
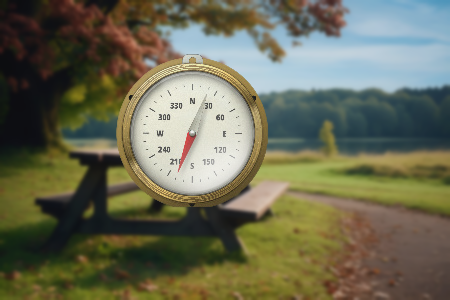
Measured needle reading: 200 °
